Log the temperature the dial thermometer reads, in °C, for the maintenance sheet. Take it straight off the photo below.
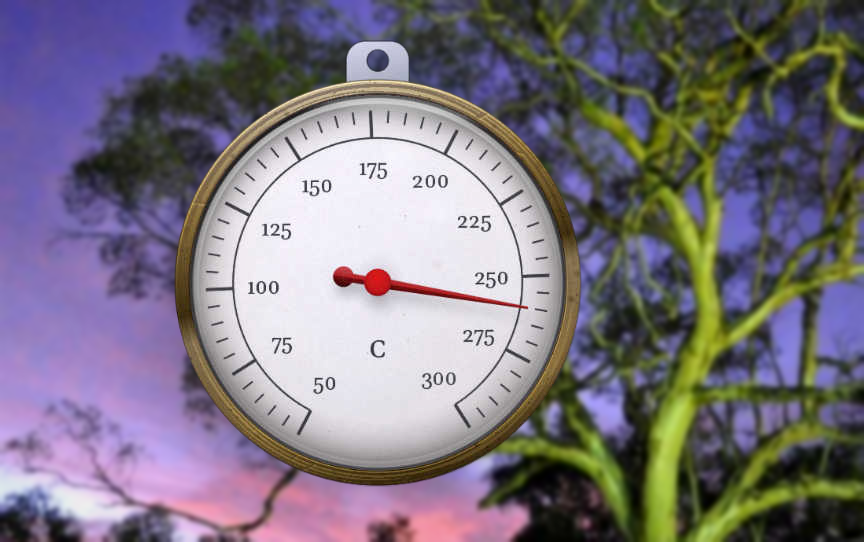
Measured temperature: 260 °C
